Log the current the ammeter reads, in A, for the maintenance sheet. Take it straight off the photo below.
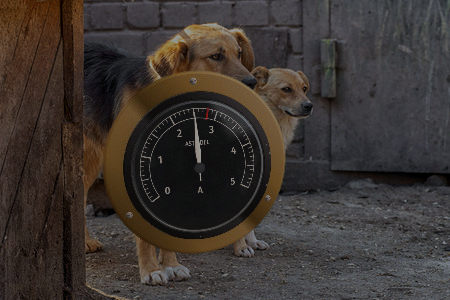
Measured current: 2.5 A
